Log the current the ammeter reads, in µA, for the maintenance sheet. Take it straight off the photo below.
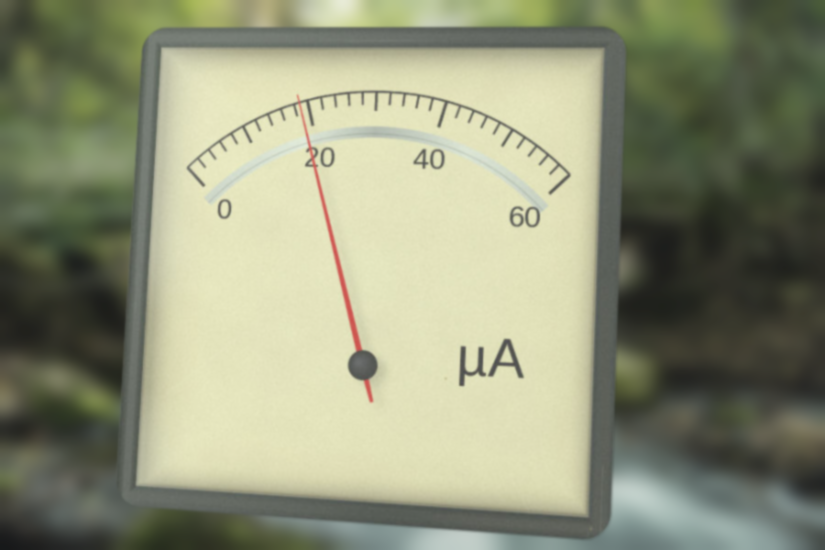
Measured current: 19 µA
